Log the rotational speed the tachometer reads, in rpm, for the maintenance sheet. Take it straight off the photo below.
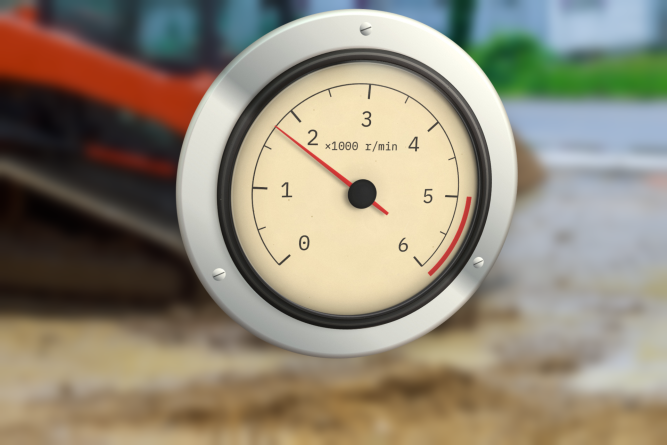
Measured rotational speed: 1750 rpm
